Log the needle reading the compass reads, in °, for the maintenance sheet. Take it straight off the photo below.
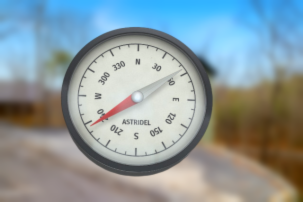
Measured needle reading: 235 °
